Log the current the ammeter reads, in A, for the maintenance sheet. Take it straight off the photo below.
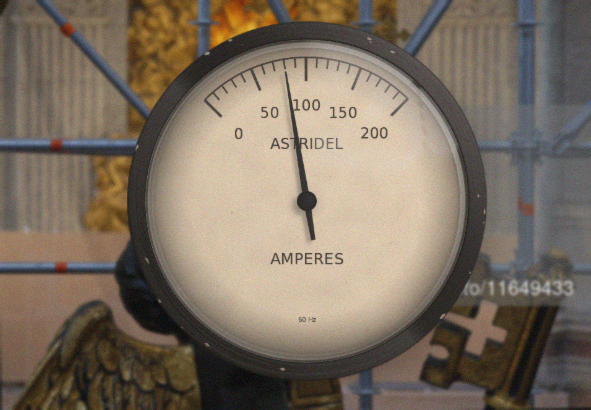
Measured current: 80 A
